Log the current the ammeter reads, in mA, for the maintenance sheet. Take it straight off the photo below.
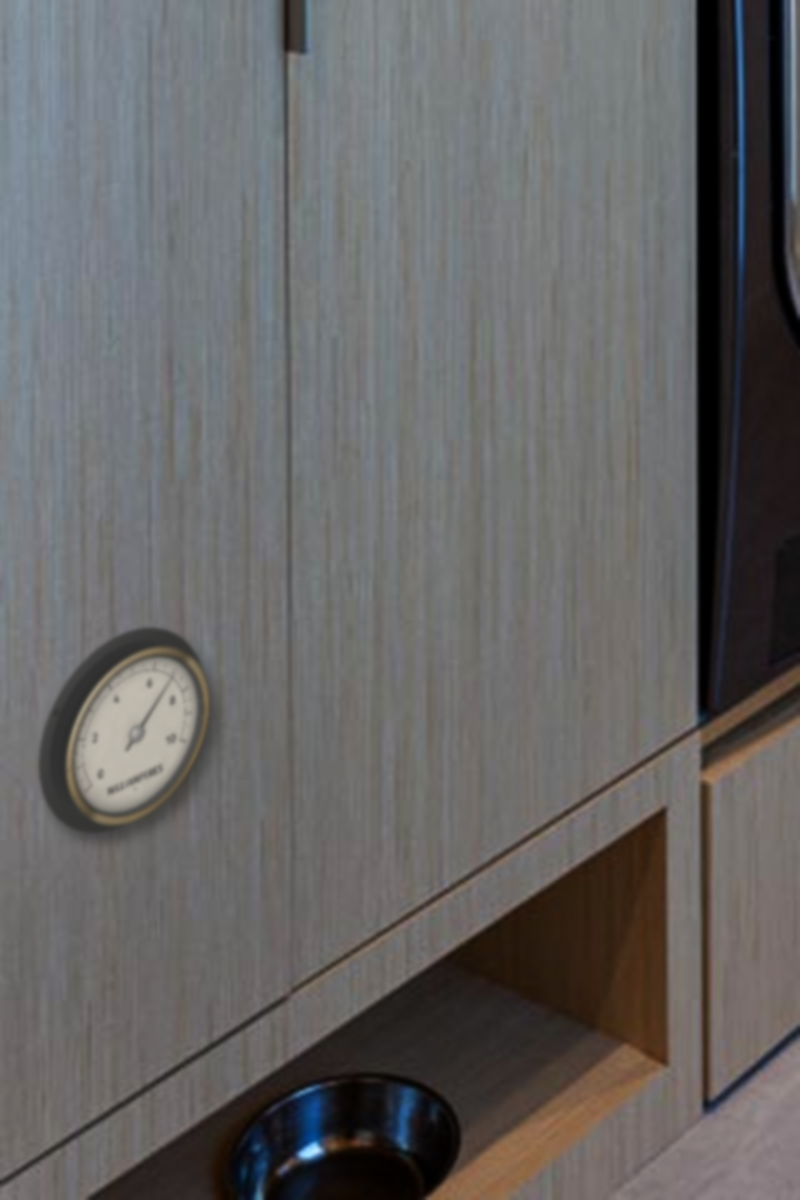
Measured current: 7 mA
